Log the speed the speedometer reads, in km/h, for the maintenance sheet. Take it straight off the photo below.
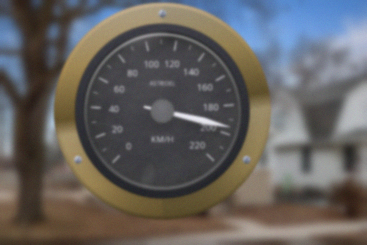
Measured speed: 195 km/h
